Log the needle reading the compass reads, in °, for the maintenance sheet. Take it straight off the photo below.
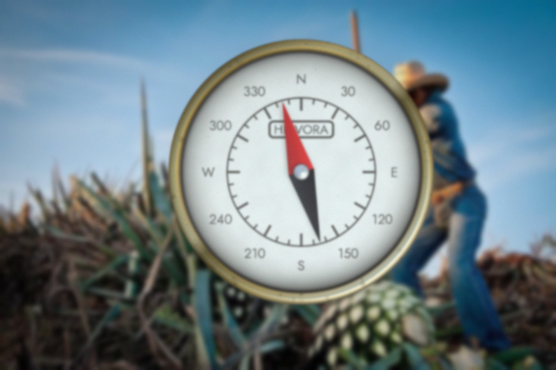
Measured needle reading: 345 °
